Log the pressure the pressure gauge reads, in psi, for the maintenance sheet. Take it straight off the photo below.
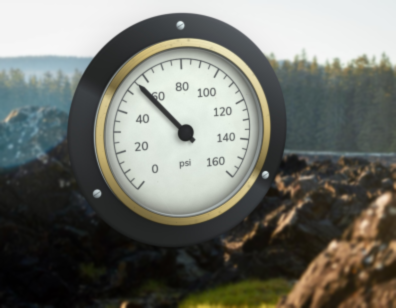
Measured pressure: 55 psi
